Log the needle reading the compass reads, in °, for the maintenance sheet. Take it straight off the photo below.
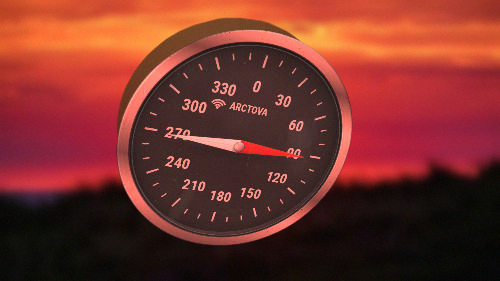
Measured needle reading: 90 °
